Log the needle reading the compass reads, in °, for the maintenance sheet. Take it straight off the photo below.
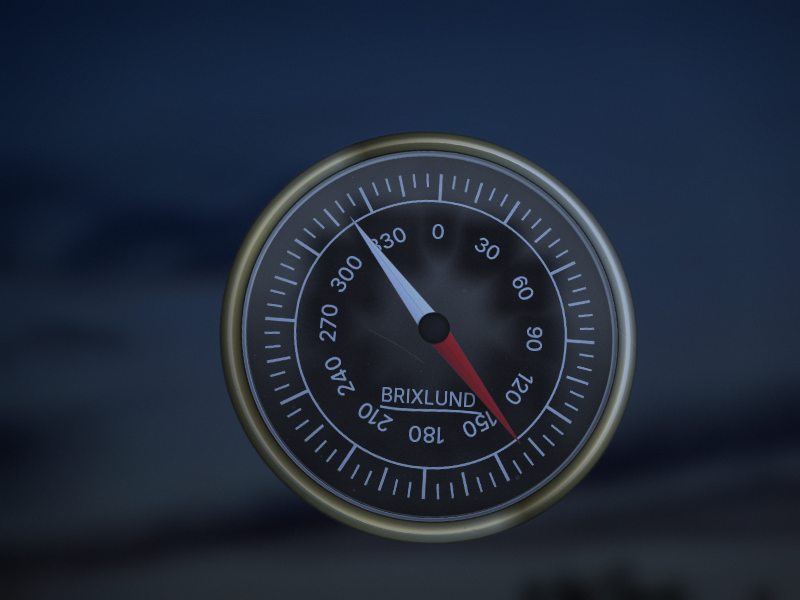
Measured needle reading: 140 °
